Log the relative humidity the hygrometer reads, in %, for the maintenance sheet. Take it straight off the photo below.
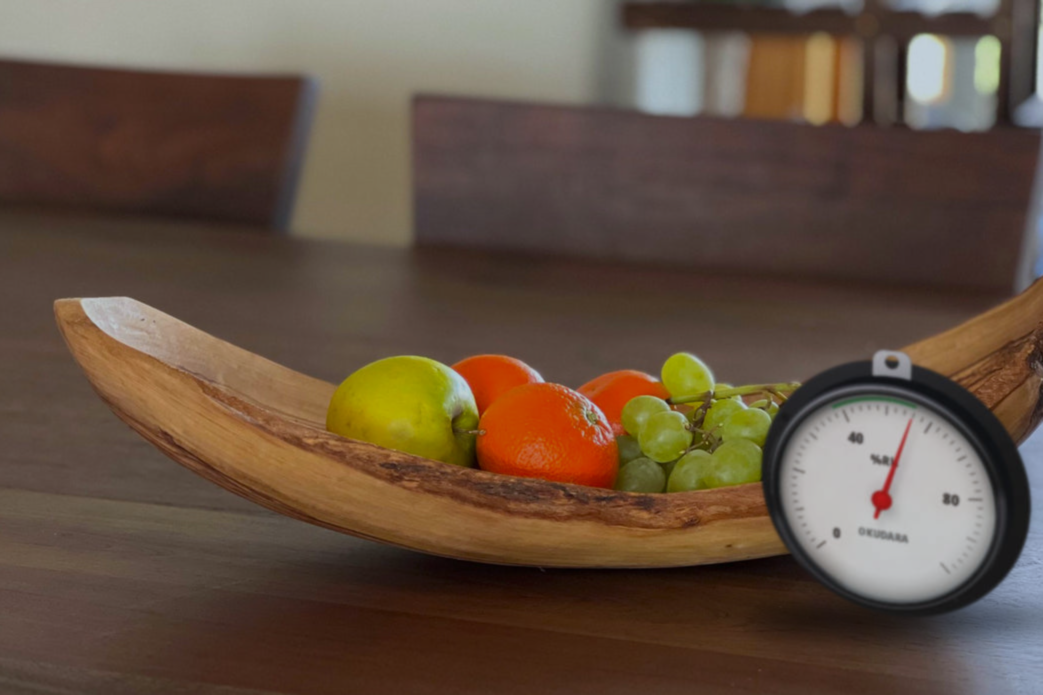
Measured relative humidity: 56 %
